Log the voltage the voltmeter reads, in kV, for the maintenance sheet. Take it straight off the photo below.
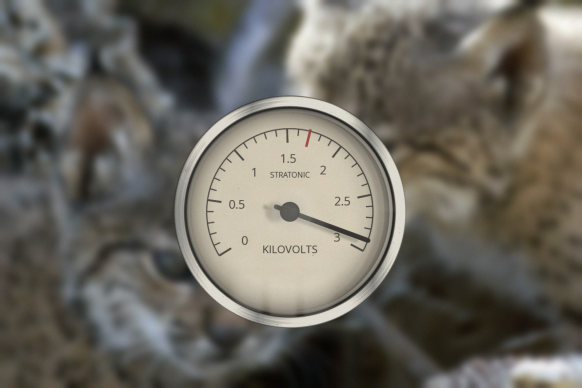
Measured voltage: 2.9 kV
